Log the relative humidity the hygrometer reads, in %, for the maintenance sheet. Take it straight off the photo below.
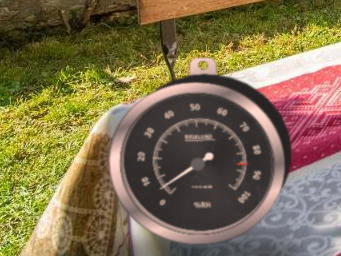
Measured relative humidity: 5 %
